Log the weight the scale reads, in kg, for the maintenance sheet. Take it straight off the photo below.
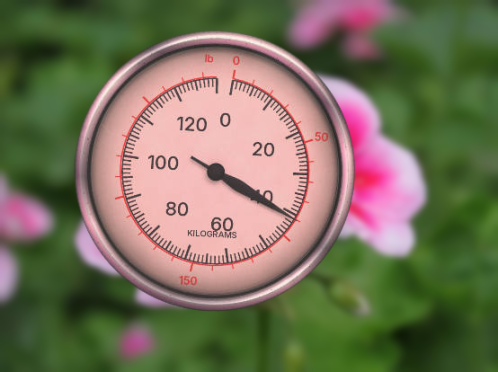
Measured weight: 41 kg
